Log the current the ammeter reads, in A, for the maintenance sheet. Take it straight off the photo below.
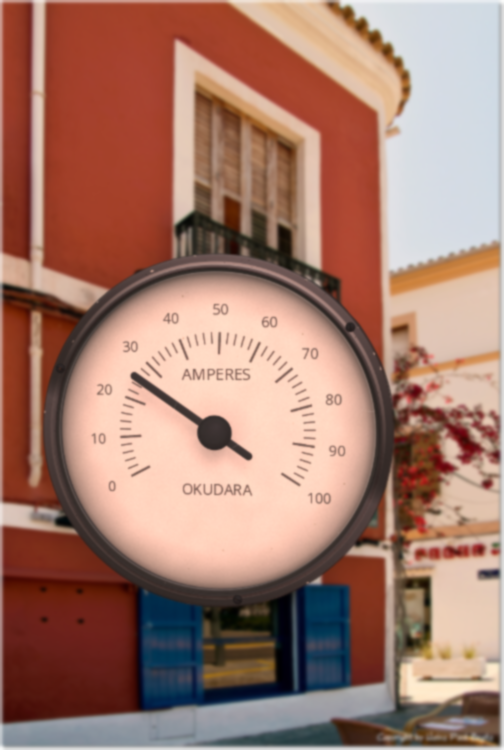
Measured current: 26 A
